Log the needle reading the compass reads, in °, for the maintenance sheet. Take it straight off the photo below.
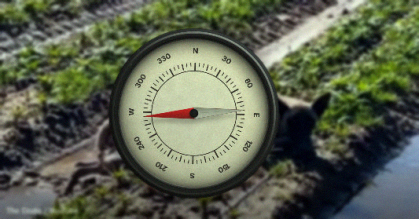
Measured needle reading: 265 °
